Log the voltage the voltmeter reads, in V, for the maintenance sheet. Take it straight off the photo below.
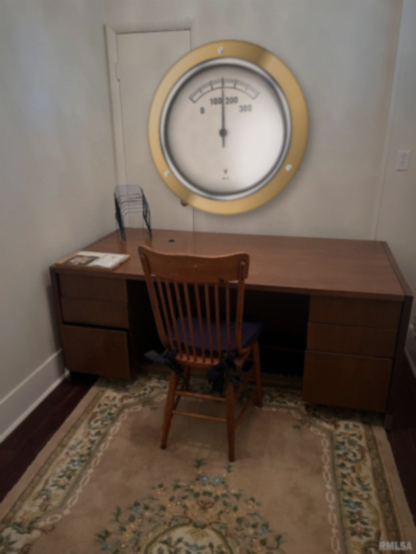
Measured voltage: 150 V
